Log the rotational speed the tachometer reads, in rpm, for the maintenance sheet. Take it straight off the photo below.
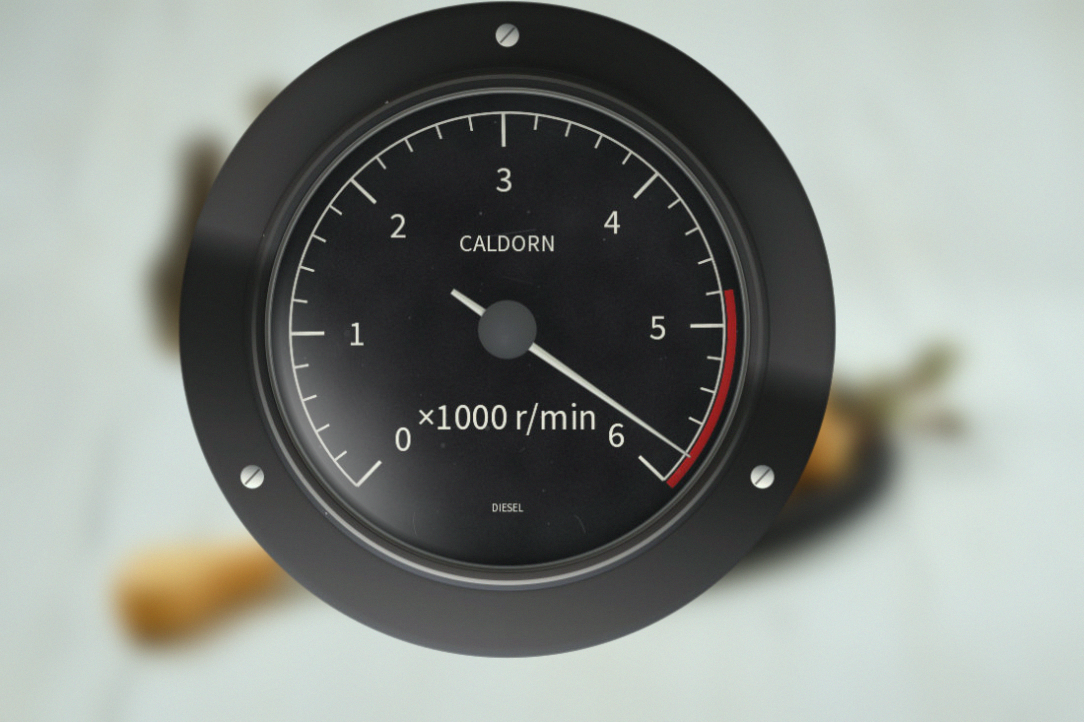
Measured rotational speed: 5800 rpm
